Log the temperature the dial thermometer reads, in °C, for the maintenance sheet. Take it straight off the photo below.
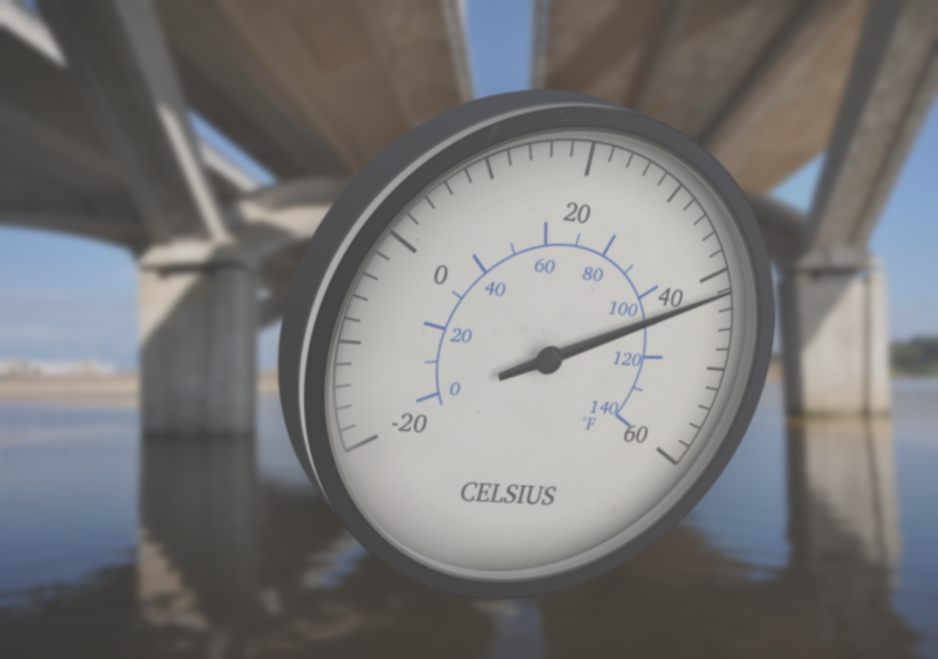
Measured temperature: 42 °C
